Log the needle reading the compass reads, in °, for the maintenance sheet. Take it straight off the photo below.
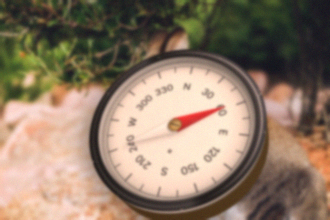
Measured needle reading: 60 °
